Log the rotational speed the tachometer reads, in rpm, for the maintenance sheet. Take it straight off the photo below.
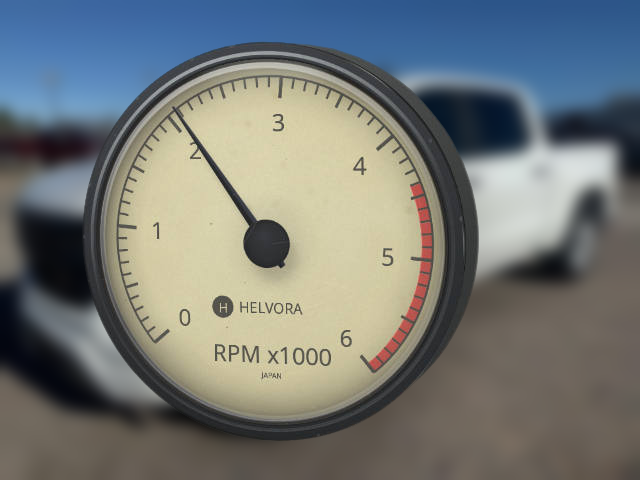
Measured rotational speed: 2100 rpm
